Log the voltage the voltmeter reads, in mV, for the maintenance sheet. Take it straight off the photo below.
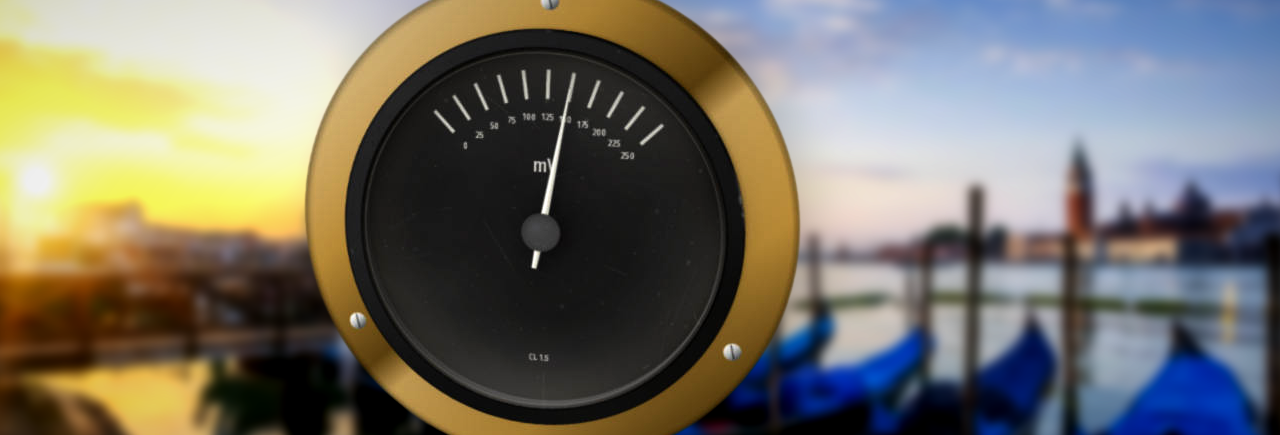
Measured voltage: 150 mV
